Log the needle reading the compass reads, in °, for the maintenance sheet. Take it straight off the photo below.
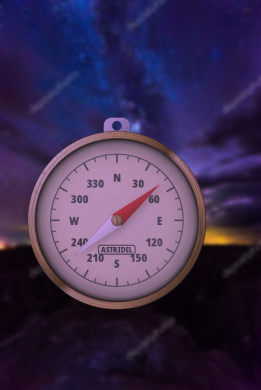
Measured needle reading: 50 °
